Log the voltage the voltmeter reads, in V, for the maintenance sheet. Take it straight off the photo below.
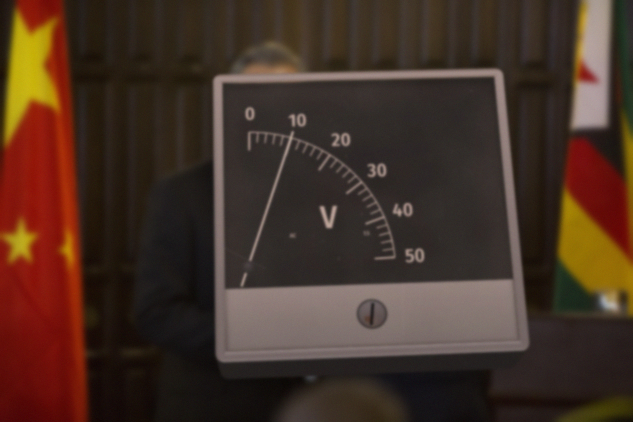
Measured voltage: 10 V
